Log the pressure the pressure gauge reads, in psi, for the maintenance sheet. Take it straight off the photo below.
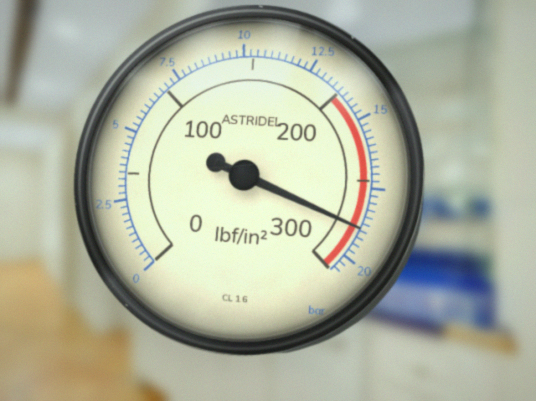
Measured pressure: 275 psi
